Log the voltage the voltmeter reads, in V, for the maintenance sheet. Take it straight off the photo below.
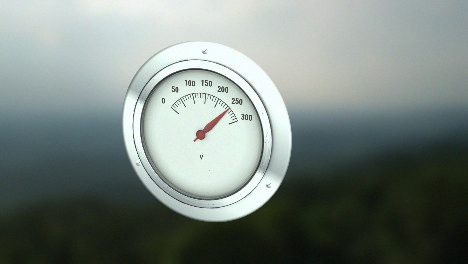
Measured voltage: 250 V
